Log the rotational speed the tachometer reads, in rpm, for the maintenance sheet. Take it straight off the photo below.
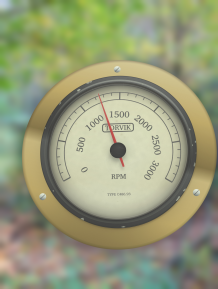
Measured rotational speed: 1250 rpm
